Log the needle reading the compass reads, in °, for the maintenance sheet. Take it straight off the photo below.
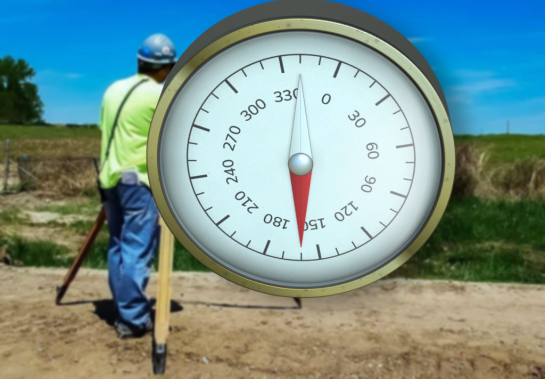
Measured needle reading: 160 °
